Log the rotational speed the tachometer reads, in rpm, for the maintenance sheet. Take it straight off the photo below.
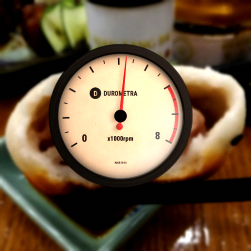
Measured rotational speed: 4250 rpm
